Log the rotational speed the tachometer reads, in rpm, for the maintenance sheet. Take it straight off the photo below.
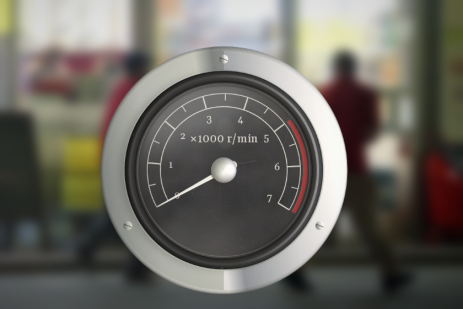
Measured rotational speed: 0 rpm
